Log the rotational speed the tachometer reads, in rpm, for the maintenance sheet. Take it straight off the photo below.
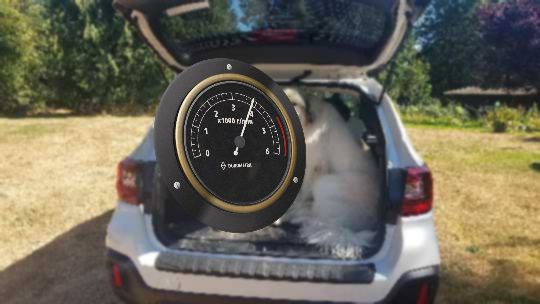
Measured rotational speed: 3800 rpm
